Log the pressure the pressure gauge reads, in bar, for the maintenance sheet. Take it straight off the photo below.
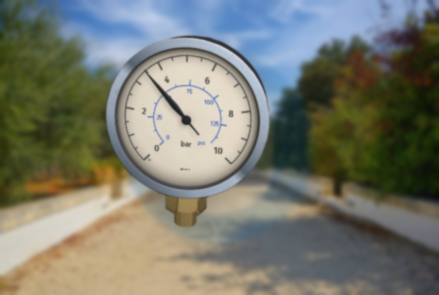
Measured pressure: 3.5 bar
